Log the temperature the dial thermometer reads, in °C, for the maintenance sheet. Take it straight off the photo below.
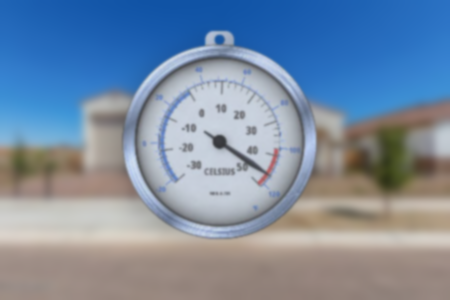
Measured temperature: 46 °C
